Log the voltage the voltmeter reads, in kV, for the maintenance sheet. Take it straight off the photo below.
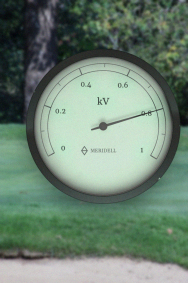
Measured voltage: 0.8 kV
